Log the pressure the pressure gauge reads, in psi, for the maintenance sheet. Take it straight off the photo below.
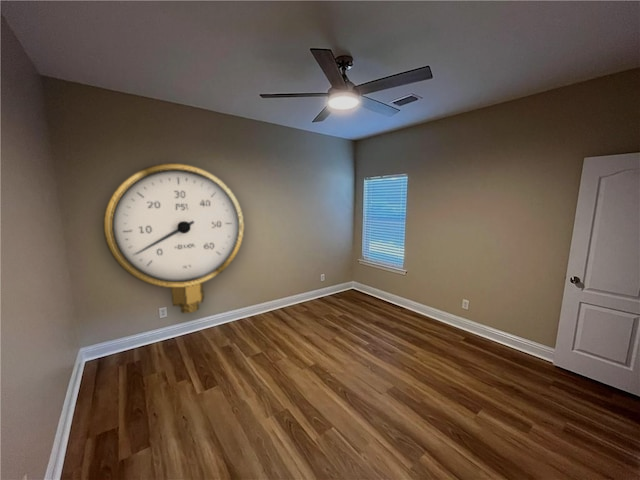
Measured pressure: 4 psi
